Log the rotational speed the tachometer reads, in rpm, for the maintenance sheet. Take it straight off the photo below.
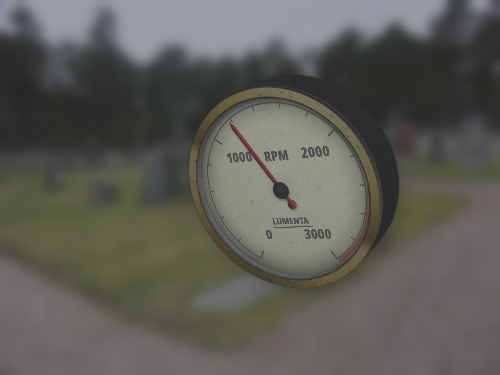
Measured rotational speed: 1200 rpm
